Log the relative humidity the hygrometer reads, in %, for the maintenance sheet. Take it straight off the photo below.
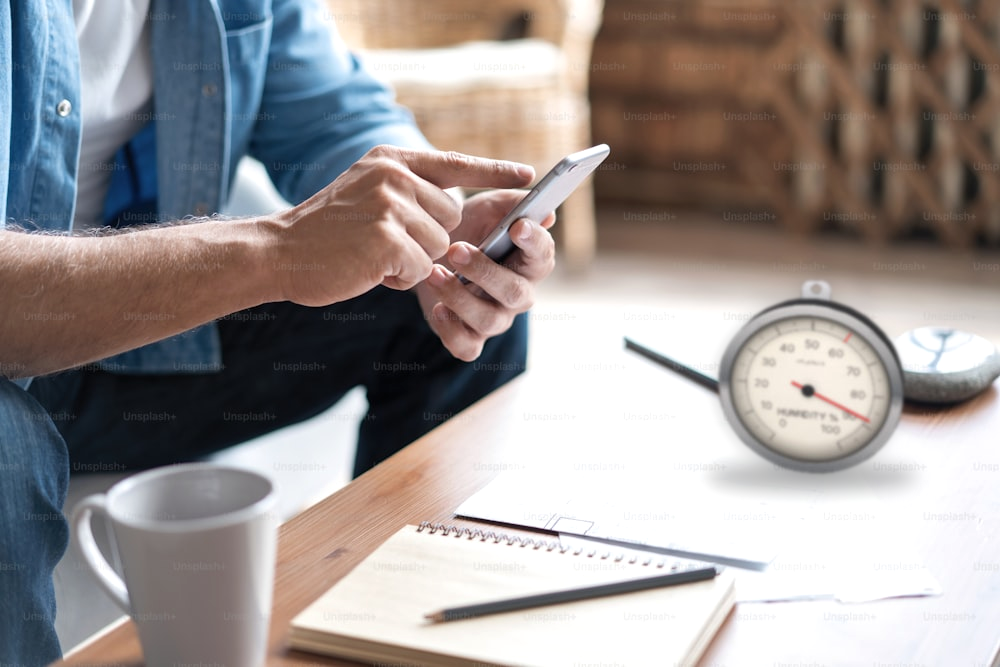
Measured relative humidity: 87.5 %
